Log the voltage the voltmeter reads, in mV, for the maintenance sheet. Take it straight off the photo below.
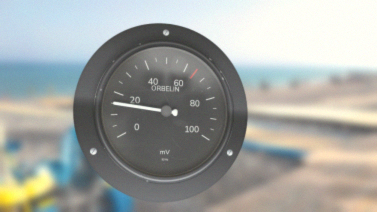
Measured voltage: 15 mV
